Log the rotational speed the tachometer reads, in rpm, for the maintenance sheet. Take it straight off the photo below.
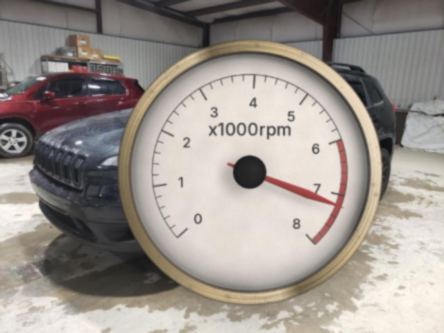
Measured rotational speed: 7200 rpm
